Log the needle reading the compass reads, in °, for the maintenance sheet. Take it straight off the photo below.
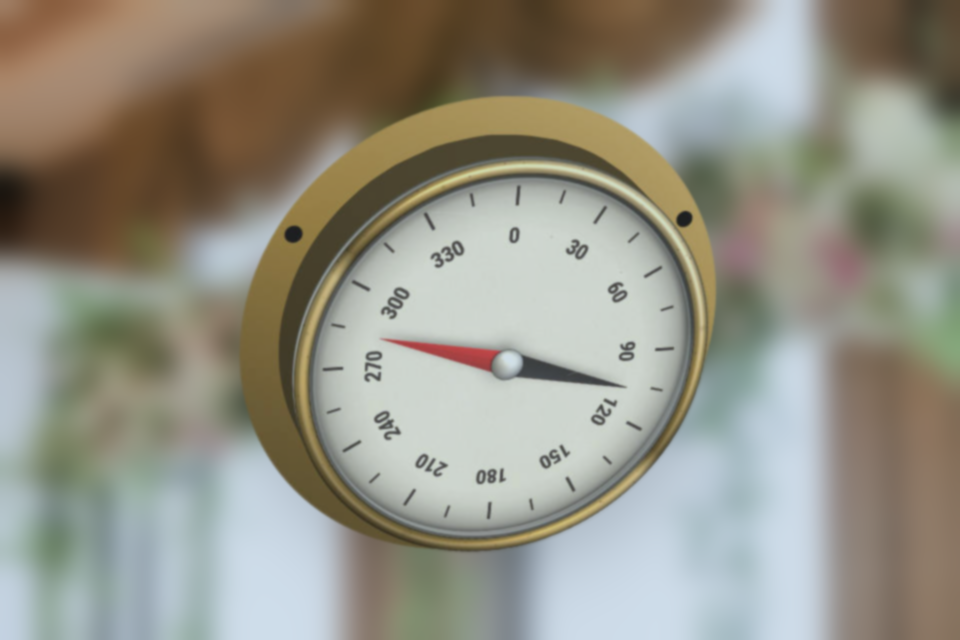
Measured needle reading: 285 °
